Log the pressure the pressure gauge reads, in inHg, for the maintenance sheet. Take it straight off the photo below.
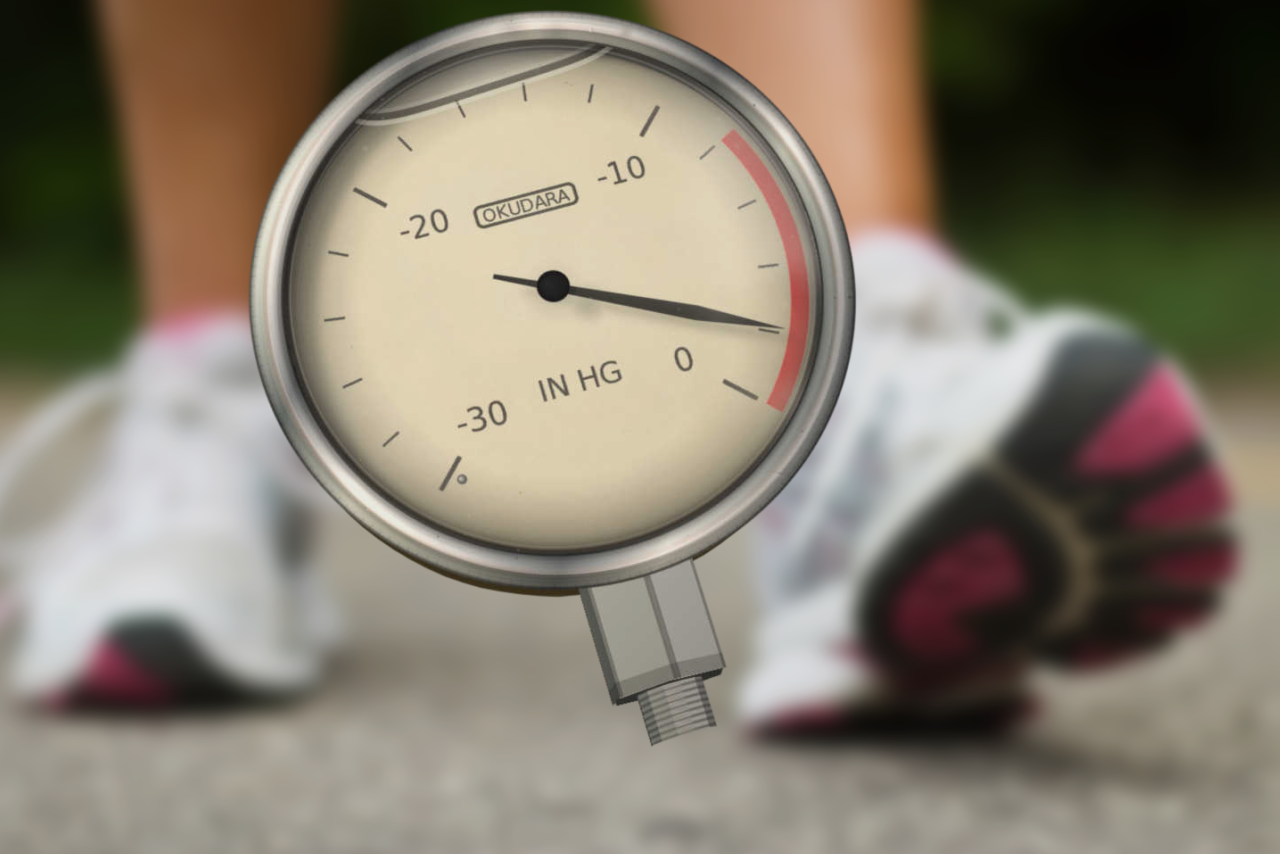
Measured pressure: -2 inHg
